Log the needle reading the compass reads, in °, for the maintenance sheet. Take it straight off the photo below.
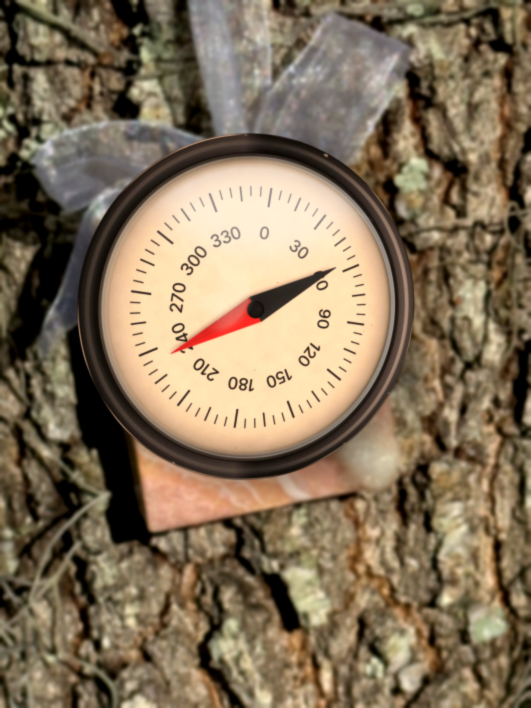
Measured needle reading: 235 °
